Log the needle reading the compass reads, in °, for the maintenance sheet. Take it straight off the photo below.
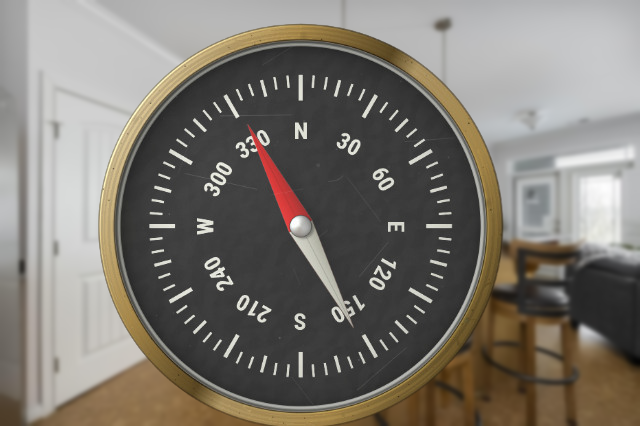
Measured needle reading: 332.5 °
